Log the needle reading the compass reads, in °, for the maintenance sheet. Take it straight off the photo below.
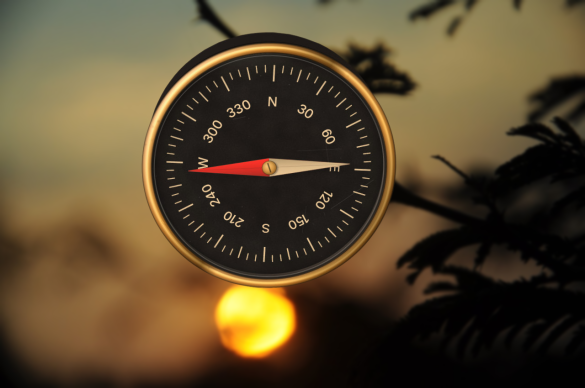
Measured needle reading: 265 °
